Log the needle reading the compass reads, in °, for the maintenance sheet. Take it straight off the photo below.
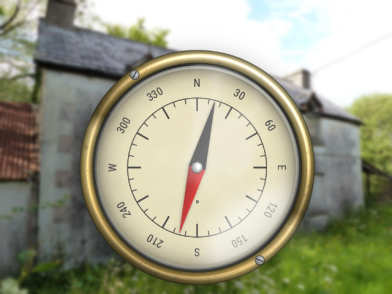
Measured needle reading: 195 °
